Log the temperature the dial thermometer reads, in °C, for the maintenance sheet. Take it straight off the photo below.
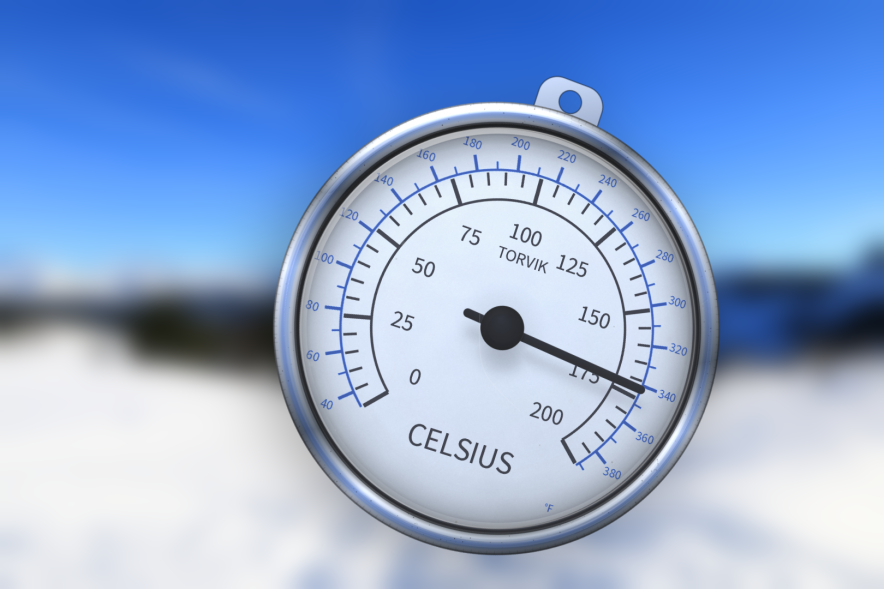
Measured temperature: 172.5 °C
